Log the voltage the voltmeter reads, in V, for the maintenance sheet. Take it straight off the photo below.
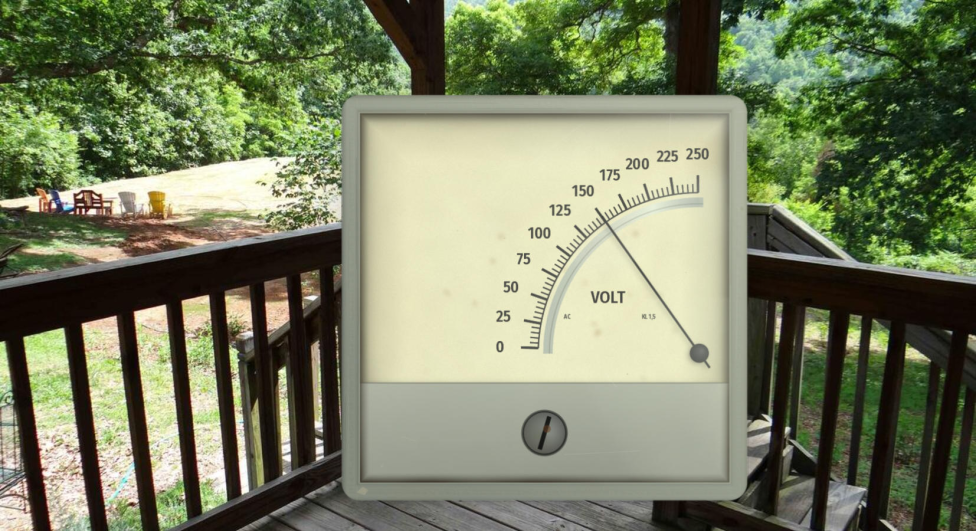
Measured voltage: 150 V
